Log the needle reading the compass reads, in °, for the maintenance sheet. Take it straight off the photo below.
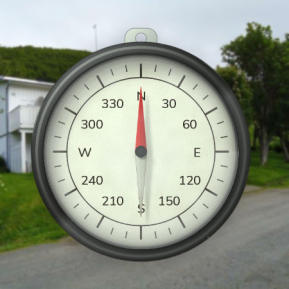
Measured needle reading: 0 °
